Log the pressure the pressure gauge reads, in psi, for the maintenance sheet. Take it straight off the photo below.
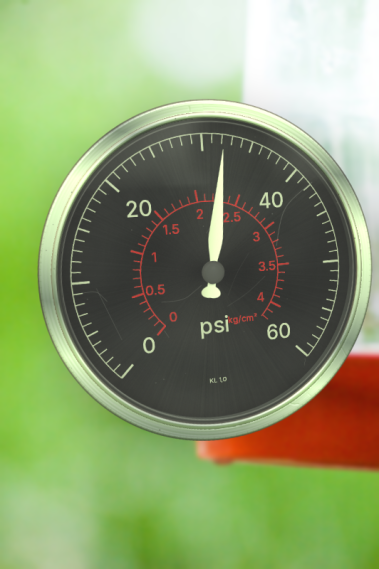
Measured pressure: 32 psi
